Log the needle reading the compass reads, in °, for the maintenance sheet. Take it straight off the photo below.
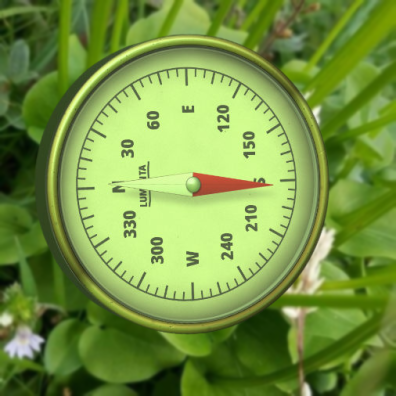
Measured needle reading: 182.5 °
